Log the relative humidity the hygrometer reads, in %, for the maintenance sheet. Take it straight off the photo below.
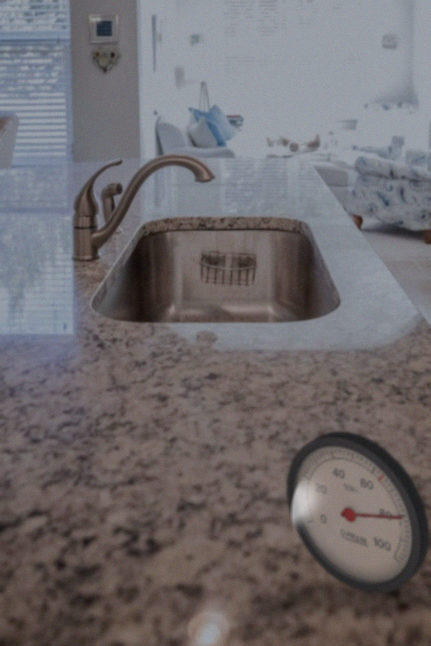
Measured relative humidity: 80 %
